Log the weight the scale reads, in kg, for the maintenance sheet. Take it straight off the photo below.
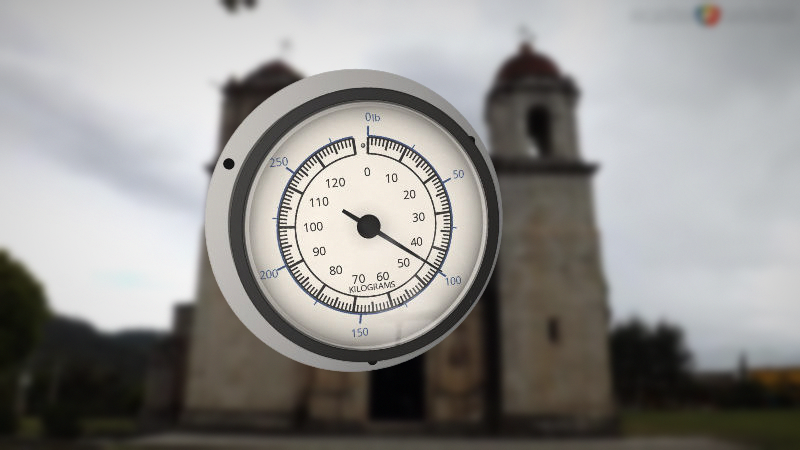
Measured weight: 45 kg
